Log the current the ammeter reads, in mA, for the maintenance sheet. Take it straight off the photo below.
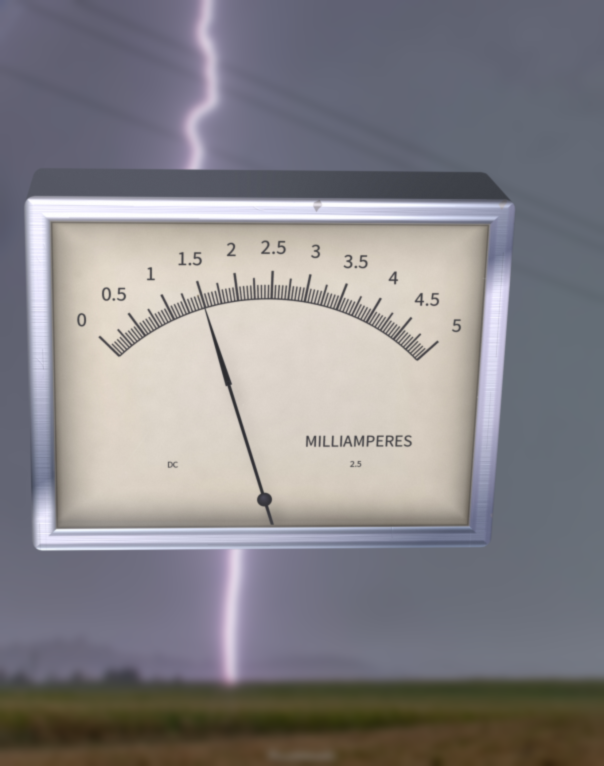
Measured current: 1.5 mA
